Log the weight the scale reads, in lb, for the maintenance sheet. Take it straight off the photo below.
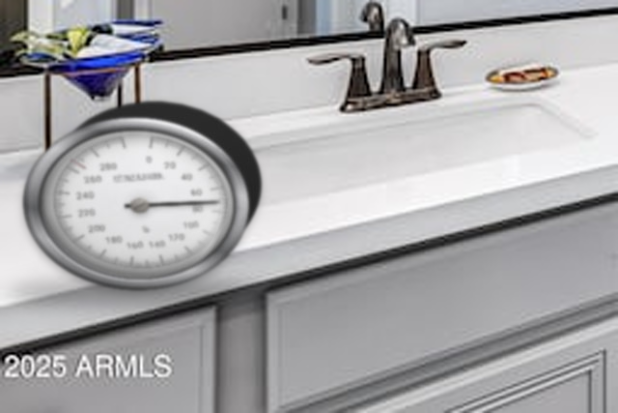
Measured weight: 70 lb
